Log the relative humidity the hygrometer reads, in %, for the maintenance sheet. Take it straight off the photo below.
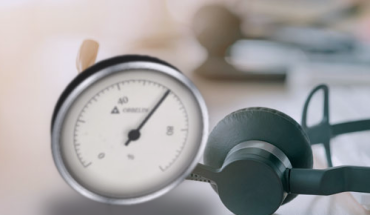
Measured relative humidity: 60 %
